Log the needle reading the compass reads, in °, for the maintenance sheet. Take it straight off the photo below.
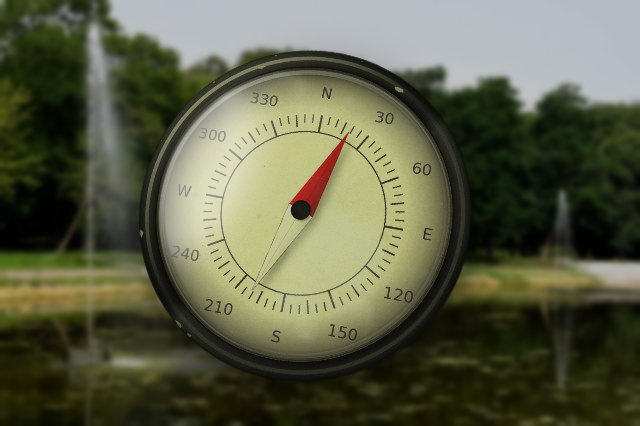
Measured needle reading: 20 °
